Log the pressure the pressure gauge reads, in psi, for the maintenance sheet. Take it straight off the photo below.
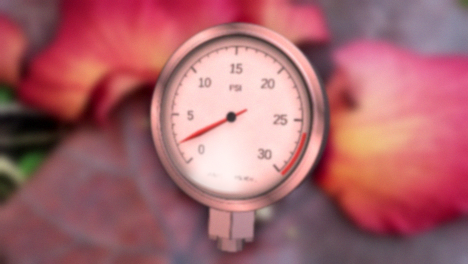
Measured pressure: 2 psi
